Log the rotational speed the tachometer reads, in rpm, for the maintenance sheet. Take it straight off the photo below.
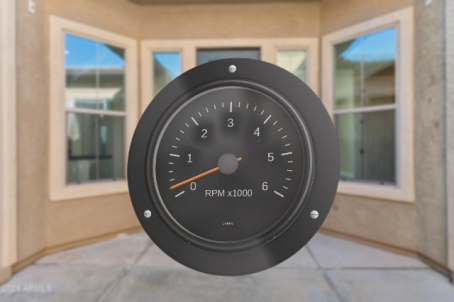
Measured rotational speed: 200 rpm
